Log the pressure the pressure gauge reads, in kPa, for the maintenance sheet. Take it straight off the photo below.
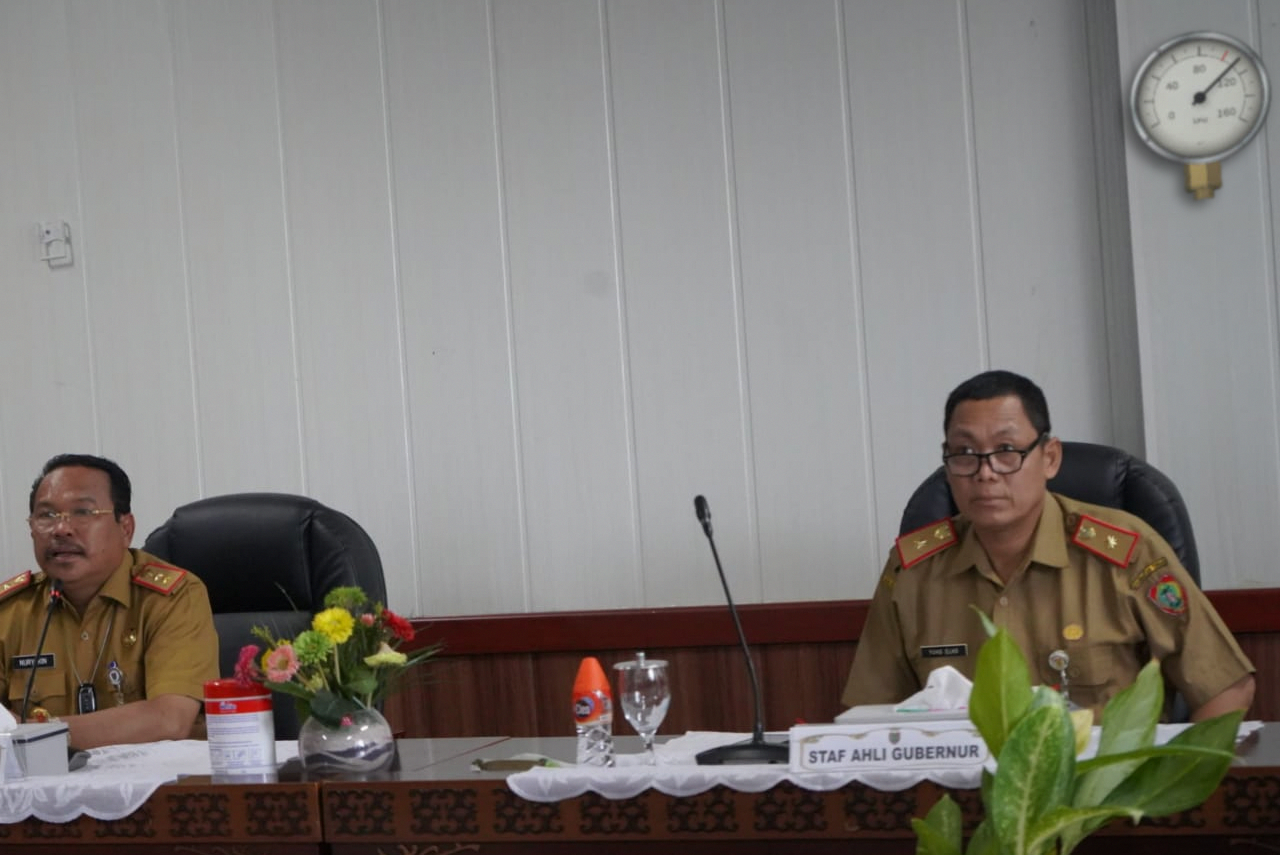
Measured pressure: 110 kPa
